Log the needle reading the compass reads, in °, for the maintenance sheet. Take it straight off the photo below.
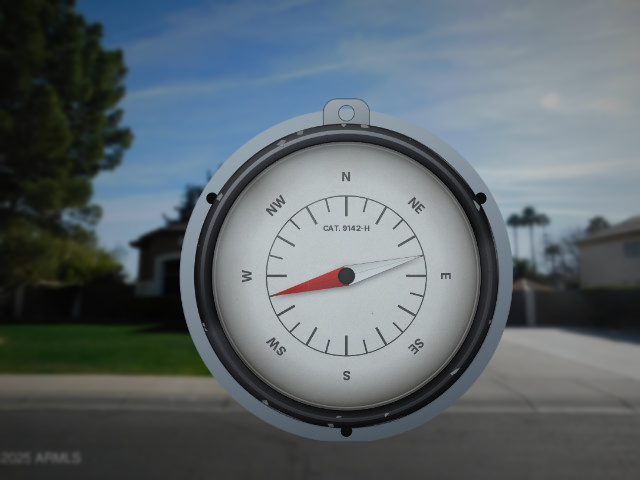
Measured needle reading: 255 °
